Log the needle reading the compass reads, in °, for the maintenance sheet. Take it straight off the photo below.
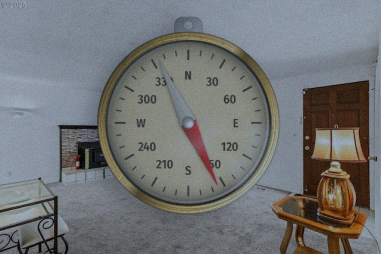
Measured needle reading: 155 °
